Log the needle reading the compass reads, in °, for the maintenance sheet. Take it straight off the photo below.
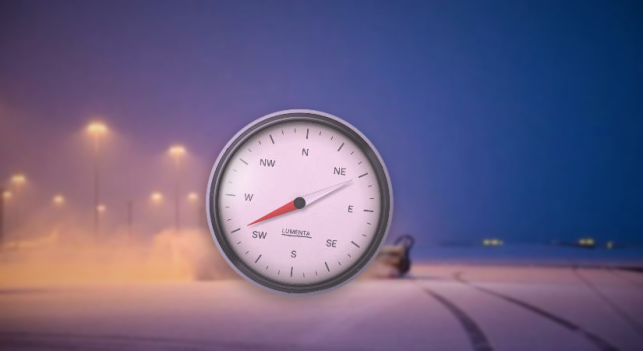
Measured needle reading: 240 °
